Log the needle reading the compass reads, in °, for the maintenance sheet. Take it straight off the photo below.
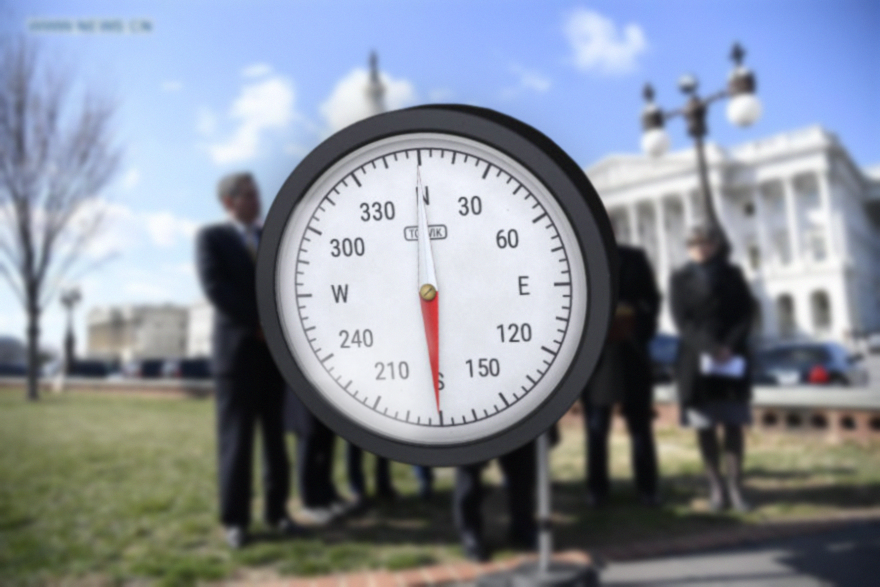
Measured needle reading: 180 °
